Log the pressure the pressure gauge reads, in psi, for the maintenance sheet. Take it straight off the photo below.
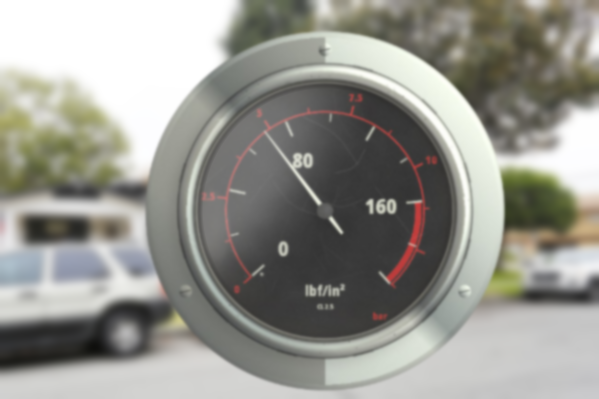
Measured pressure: 70 psi
